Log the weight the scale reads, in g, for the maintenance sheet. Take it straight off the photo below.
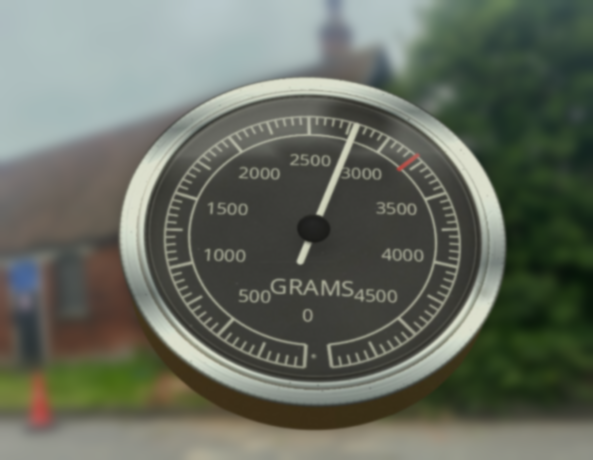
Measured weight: 2800 g
